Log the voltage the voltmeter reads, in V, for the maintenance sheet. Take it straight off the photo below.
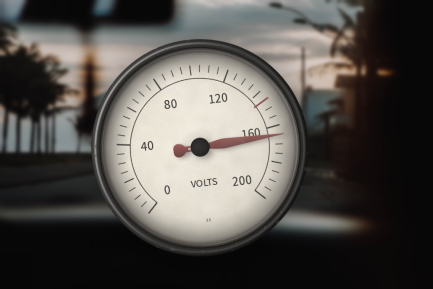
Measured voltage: 165 V
